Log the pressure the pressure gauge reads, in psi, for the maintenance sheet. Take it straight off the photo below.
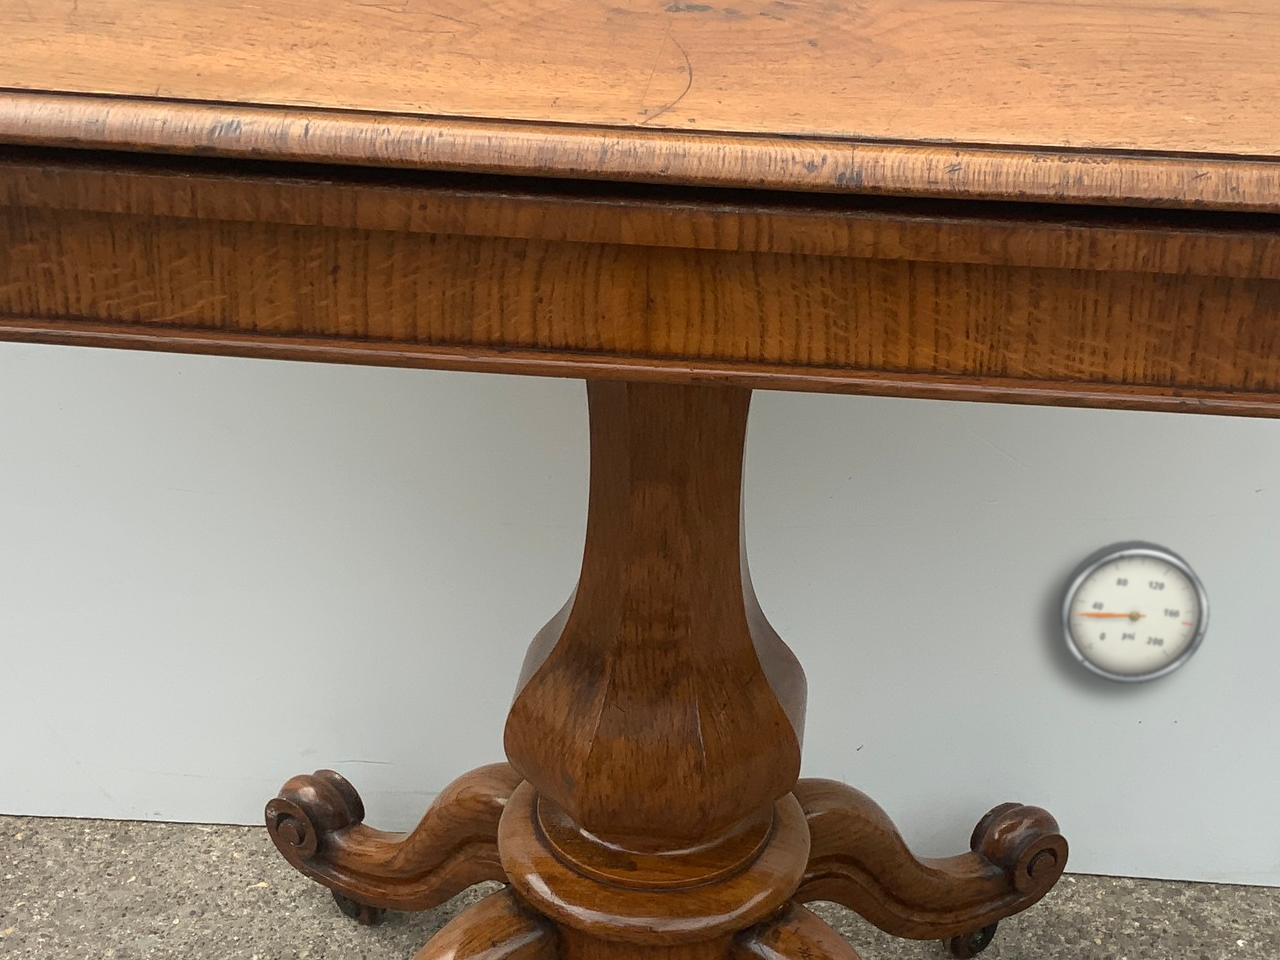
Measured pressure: 30 psi
